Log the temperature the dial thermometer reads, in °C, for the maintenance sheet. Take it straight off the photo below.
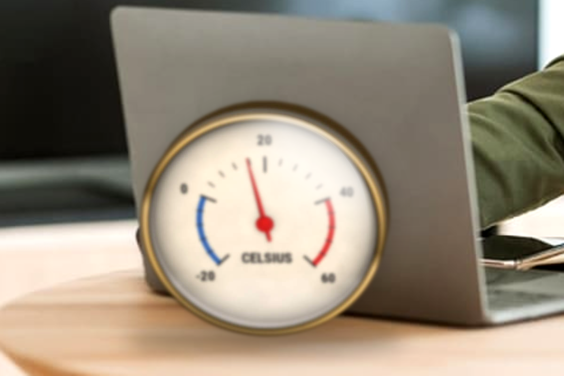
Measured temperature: 16 °C
